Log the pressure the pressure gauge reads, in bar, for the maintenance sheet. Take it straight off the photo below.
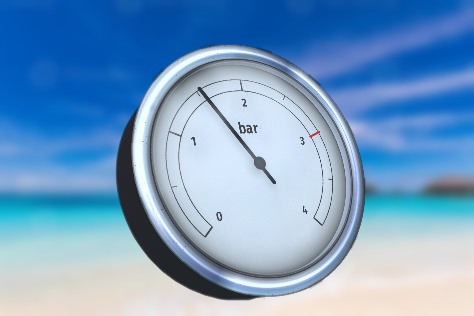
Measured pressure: 1.5 bar
